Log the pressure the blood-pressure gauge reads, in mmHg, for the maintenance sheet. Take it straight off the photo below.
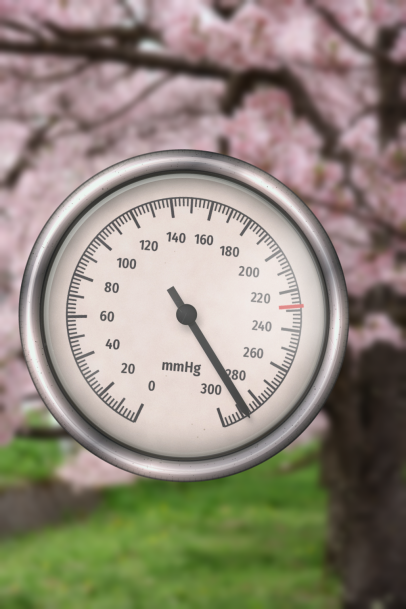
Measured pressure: 288 mmHg
